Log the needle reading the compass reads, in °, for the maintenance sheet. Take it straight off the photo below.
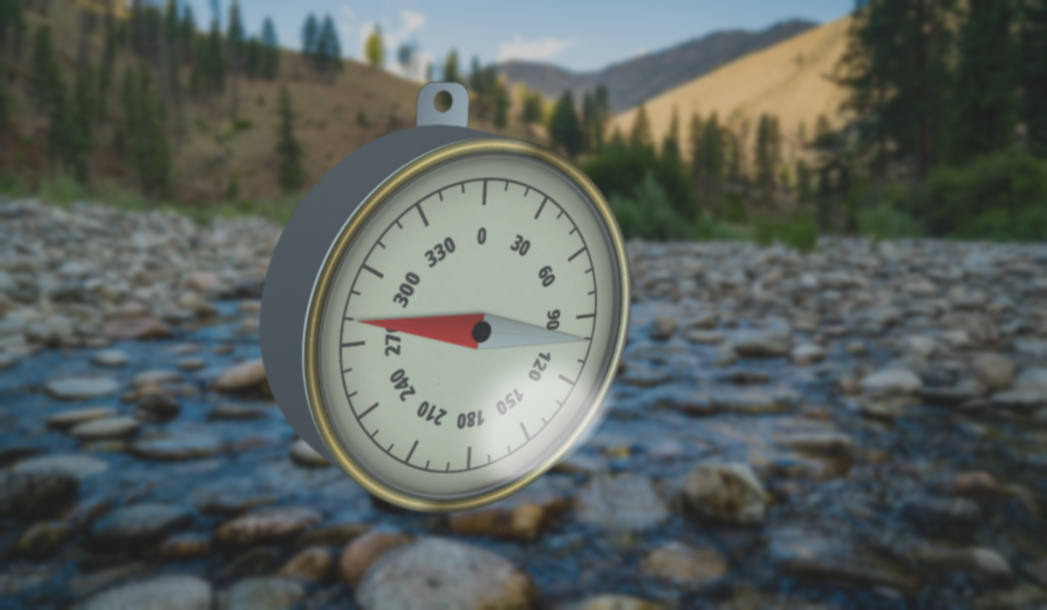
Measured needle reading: 280 °
